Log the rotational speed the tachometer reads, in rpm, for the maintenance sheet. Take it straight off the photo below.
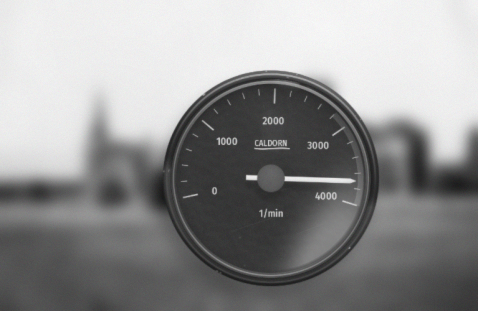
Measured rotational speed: 3700 rpm
